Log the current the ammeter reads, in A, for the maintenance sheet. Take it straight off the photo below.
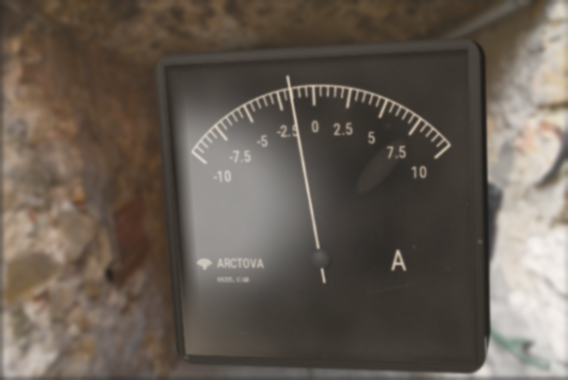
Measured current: -1.5 A
